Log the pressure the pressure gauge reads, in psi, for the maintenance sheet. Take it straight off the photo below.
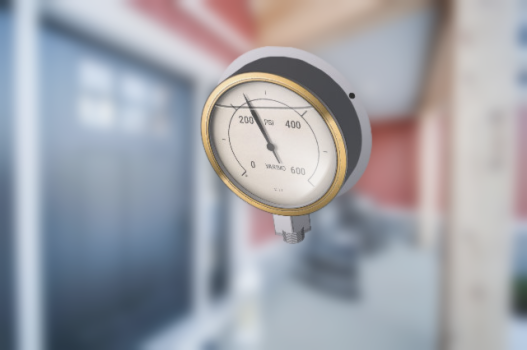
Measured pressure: 250 psi
